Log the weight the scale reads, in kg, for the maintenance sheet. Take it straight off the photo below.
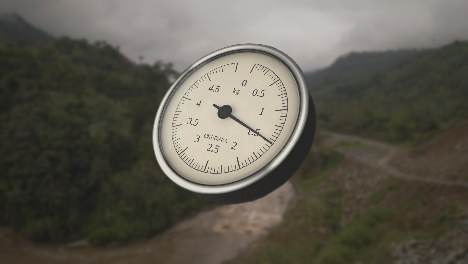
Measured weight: 1.5 kg
